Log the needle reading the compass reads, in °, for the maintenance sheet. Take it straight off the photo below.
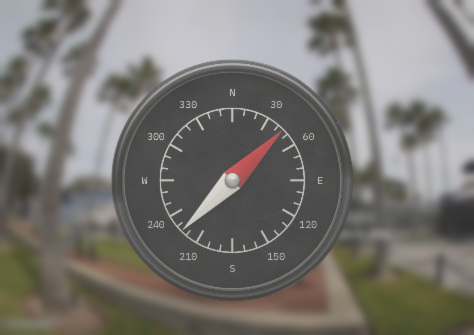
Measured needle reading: 45 °
